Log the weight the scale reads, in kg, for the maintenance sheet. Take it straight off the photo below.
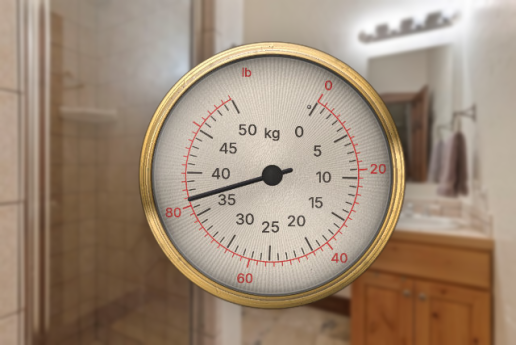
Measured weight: 37 kg
